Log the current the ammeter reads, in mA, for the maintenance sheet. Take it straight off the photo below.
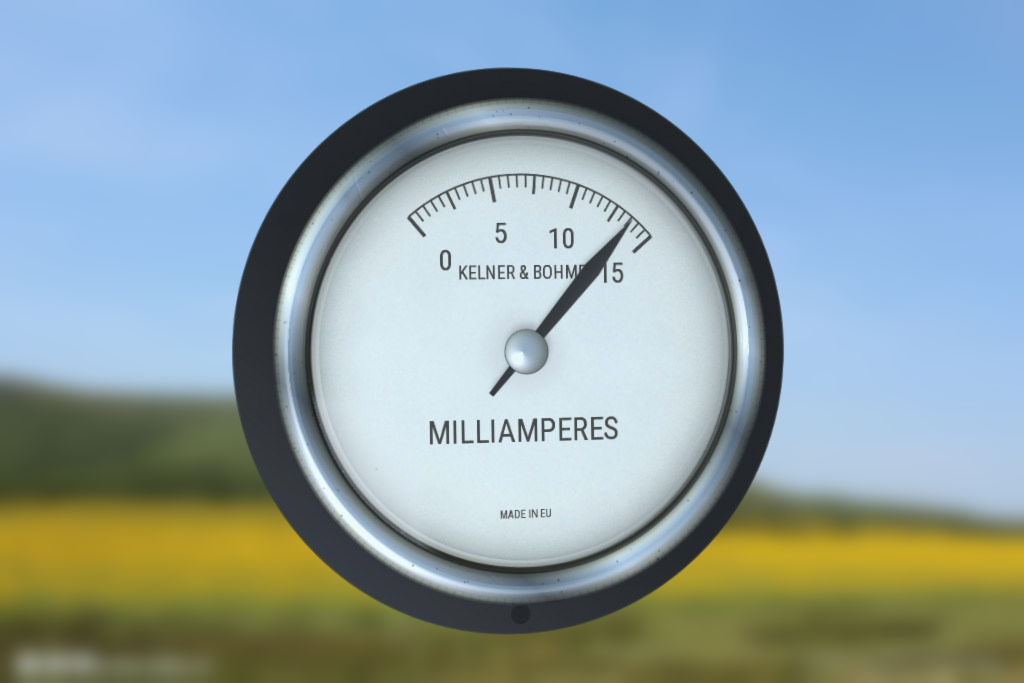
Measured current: 13.5 mA
